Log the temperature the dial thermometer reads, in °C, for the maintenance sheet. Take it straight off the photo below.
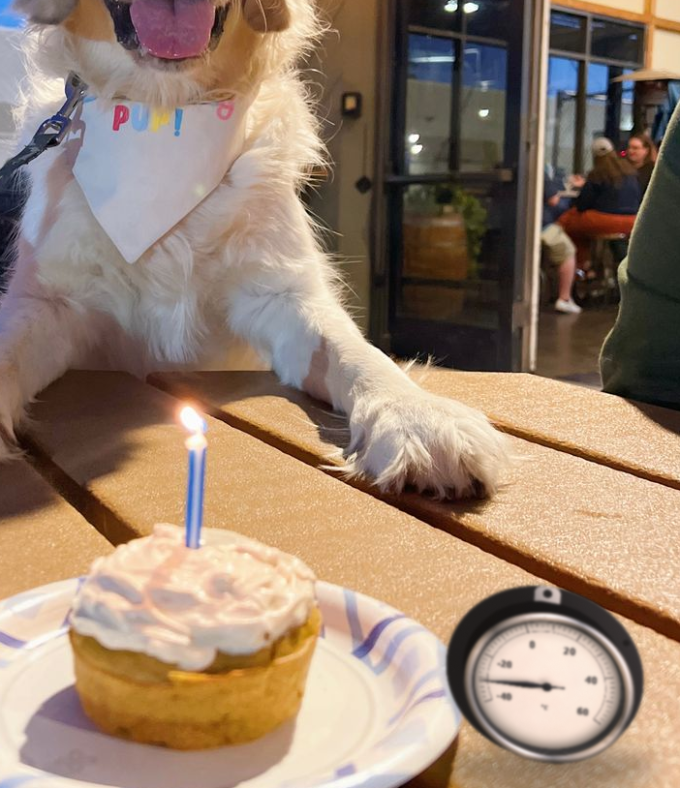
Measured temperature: -30 °C
